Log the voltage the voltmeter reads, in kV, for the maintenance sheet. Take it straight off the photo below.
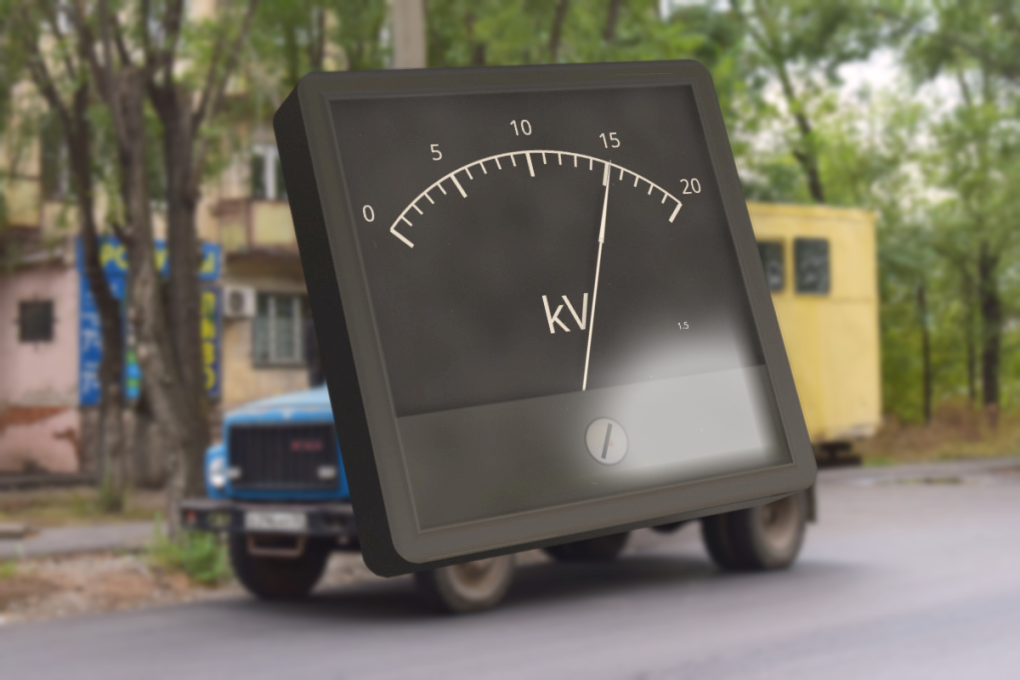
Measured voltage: 15 kV
